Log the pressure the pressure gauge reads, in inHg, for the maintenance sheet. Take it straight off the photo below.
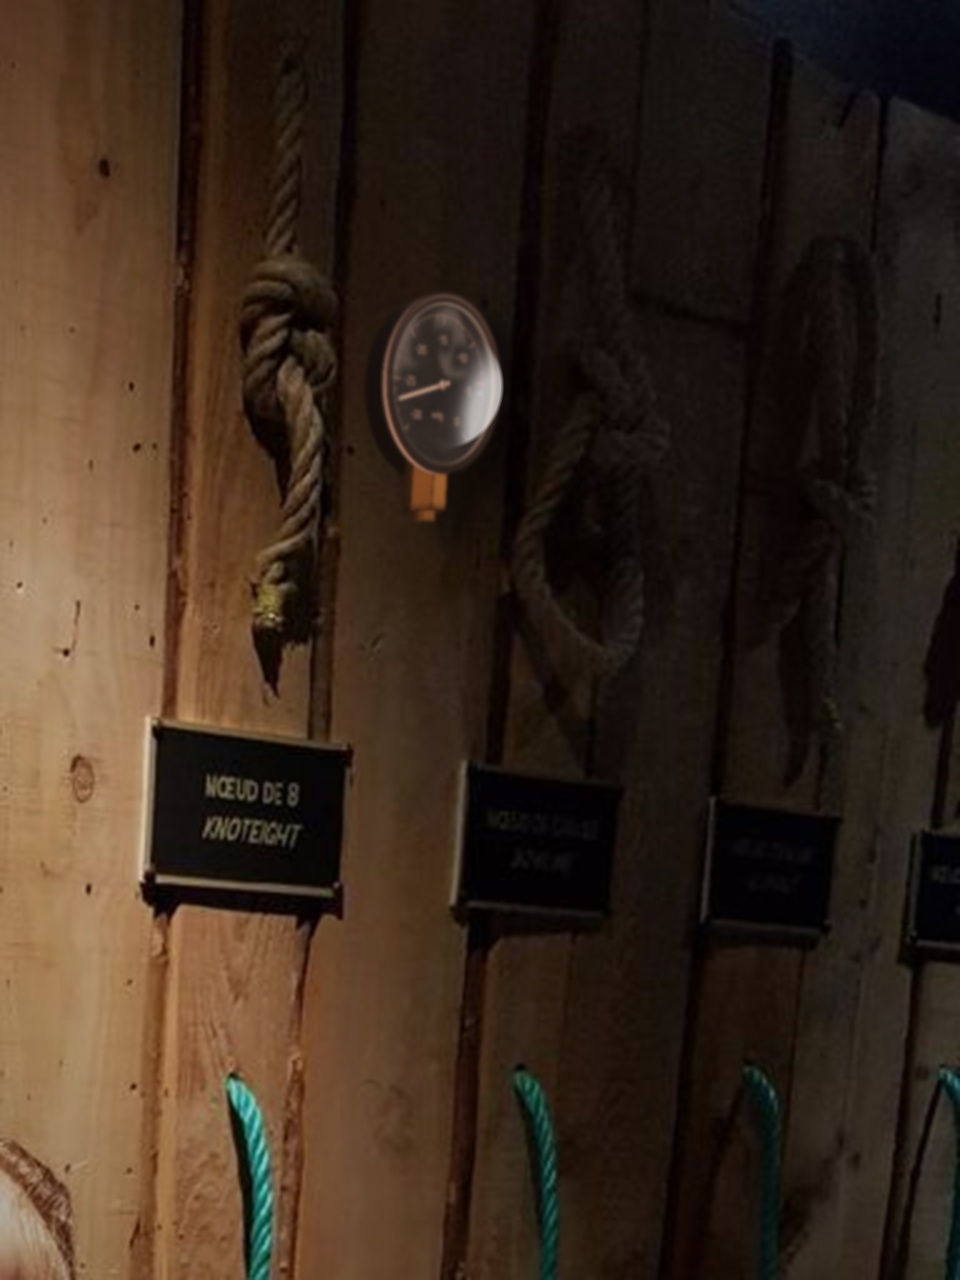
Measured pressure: -27 inHg
